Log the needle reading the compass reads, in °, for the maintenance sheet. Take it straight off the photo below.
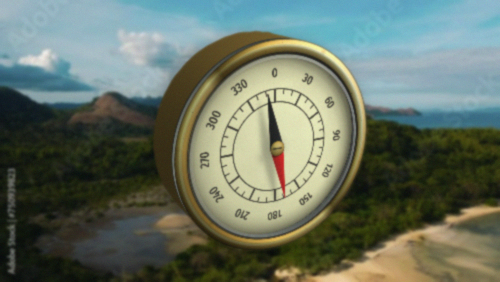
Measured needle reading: 170 °
